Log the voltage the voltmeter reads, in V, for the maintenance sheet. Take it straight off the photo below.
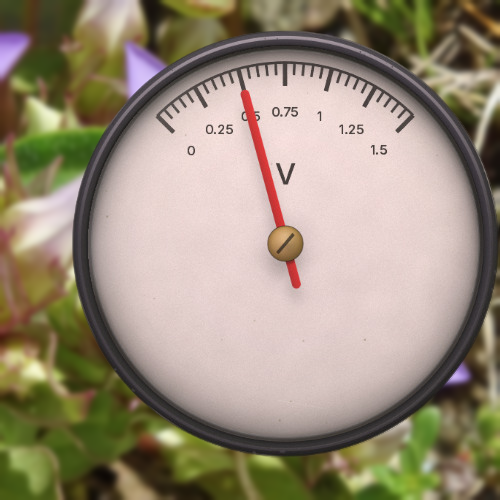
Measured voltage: 0.5 V
